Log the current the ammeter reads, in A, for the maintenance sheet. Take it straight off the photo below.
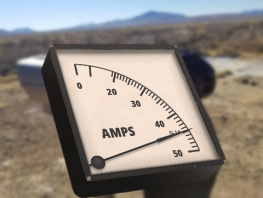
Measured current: 45 A
